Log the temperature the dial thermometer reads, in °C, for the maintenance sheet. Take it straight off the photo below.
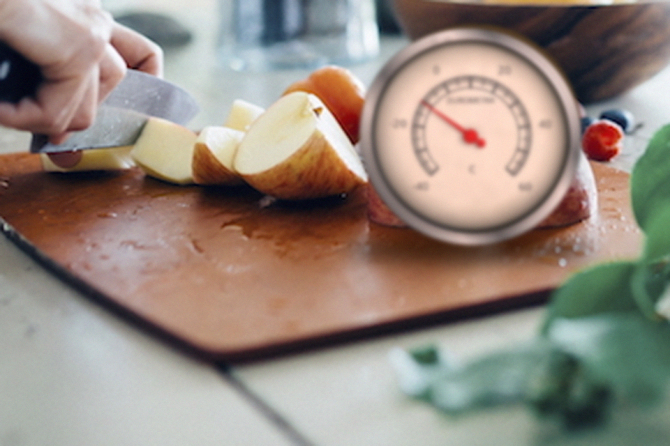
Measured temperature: -10 °C
